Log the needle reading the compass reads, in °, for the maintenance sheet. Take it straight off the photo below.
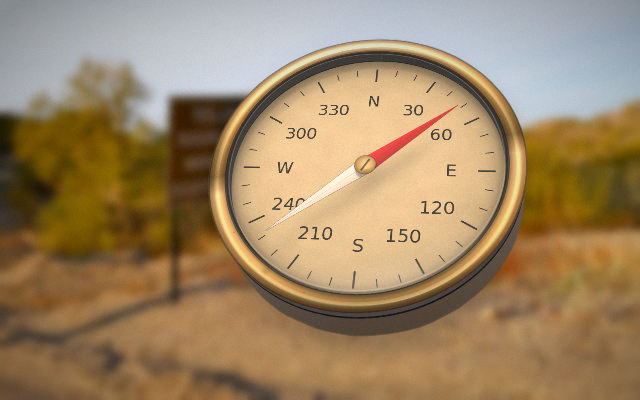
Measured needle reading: 50 °
